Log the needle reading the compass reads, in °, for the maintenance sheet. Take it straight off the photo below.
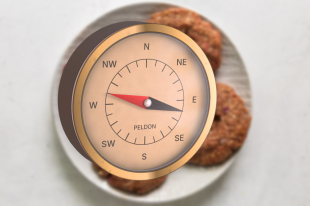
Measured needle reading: 285 °
